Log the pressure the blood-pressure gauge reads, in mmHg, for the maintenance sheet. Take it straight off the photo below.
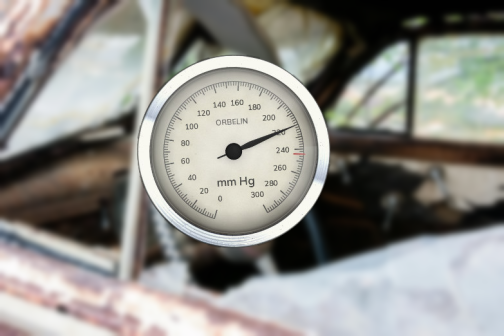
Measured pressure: 220 mmHg
